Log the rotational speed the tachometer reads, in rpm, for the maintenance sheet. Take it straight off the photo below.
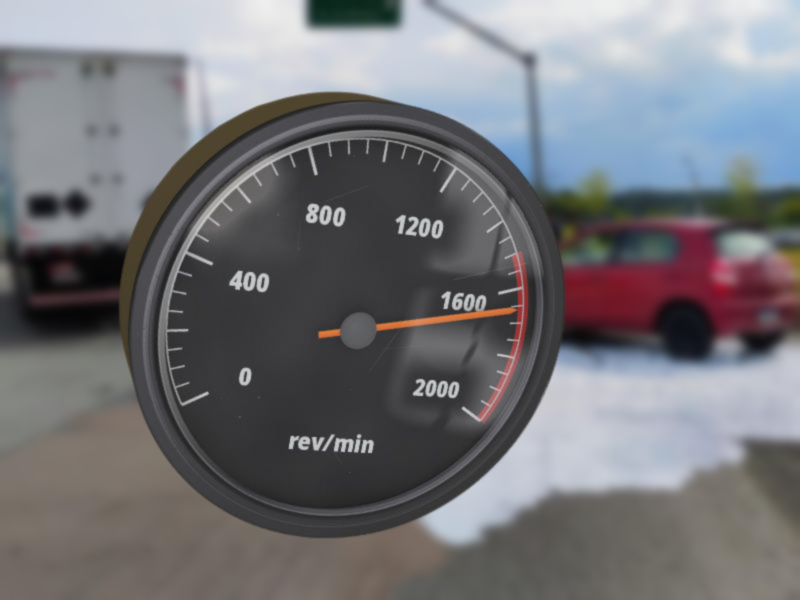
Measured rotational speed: 1650 rpm
